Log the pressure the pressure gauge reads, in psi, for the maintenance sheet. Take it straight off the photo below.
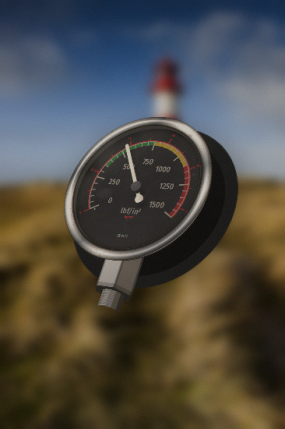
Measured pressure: 550 psi
